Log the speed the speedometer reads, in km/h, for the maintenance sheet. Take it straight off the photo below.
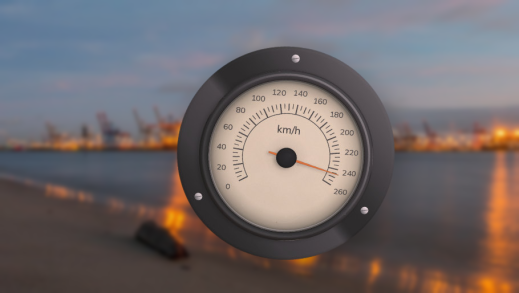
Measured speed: 245 km/h
